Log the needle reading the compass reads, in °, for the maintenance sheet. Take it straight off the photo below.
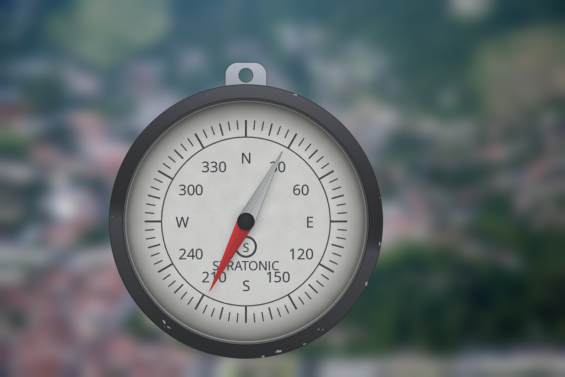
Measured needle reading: 207.5 °
